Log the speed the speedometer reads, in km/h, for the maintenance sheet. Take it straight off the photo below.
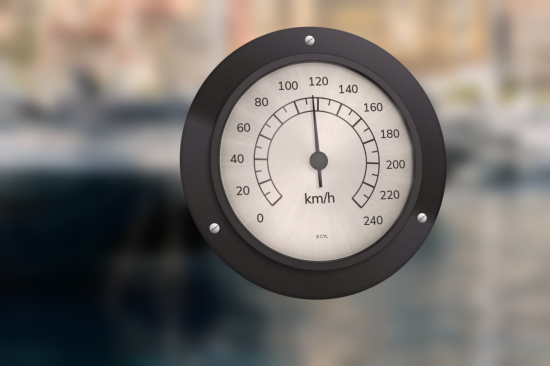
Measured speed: 115 km/h
